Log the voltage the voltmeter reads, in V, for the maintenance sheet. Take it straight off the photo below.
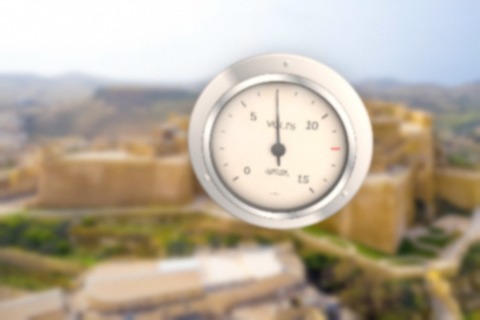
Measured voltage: 7 V
